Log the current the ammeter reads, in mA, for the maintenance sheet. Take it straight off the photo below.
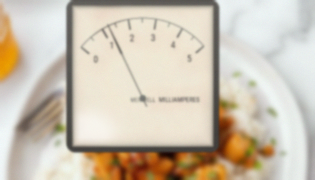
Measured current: 1.25 mA
